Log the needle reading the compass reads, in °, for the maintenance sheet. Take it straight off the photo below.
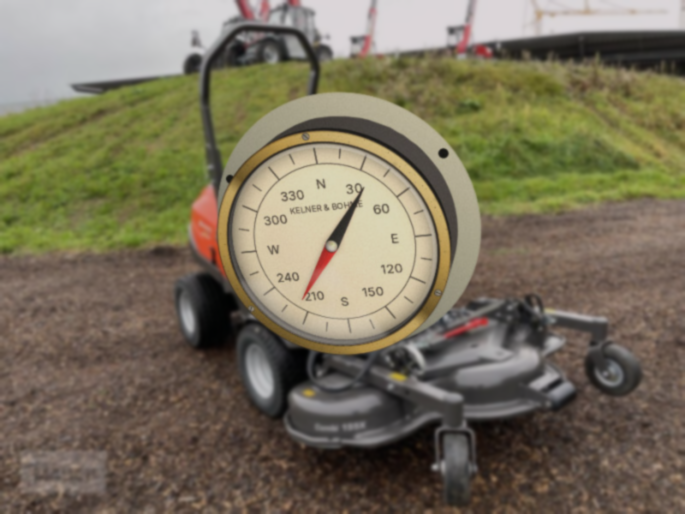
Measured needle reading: 217.5 °
